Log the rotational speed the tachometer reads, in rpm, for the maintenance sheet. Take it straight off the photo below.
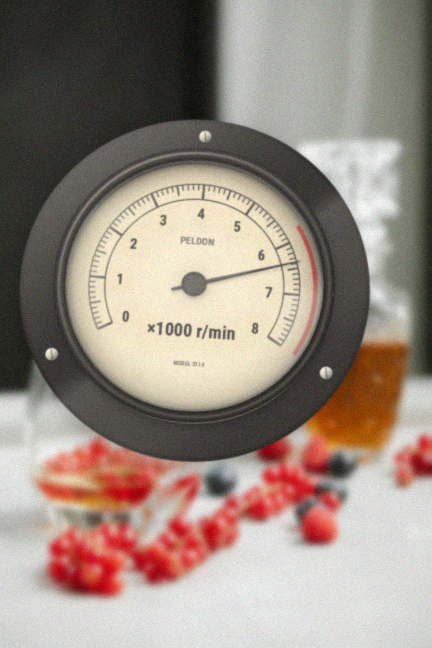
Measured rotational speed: 6400 rpm
